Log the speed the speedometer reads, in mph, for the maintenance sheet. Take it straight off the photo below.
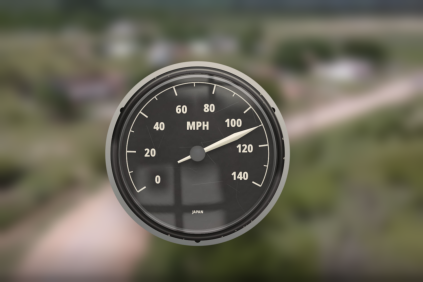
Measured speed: 110 mph
